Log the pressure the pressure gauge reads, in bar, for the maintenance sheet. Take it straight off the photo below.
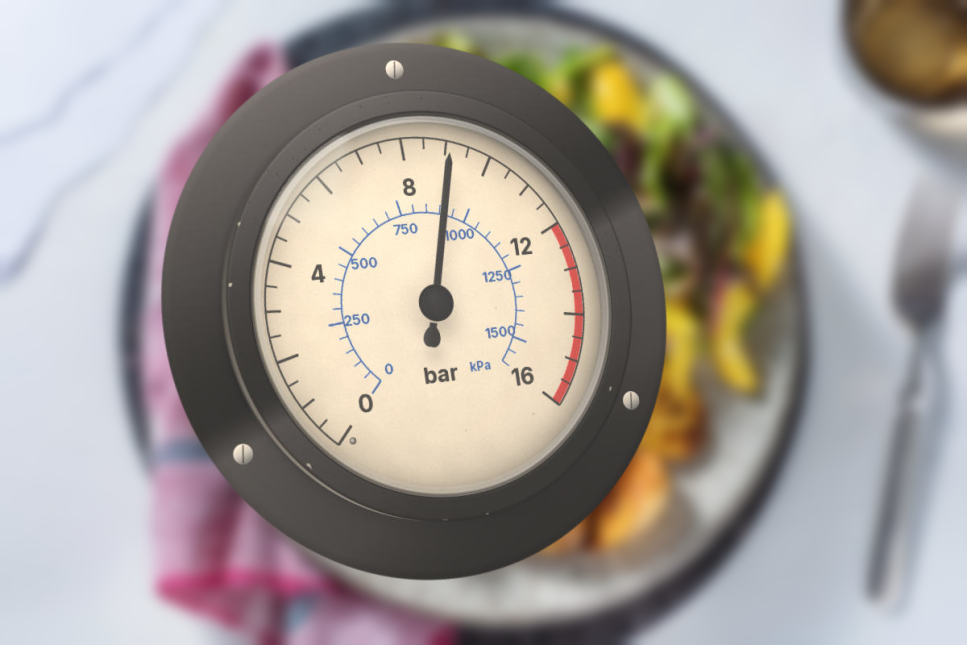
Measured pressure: 9 bar
